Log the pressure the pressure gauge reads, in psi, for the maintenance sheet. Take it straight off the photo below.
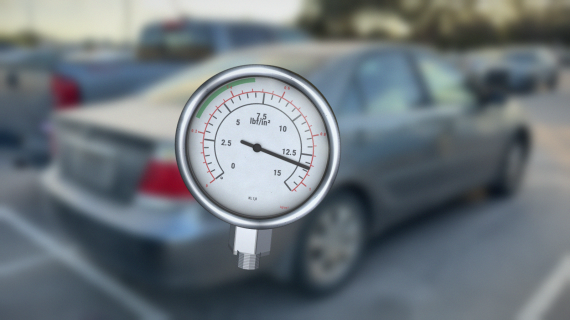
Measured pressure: 13.25 psi
